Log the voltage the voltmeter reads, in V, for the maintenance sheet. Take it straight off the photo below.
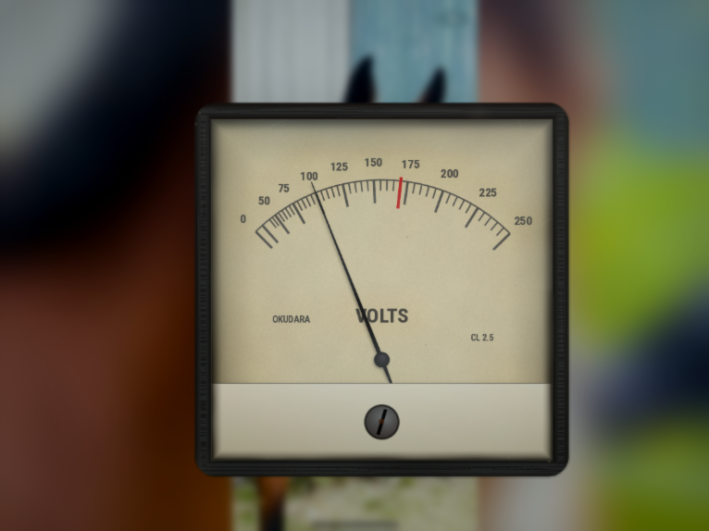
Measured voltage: 100 V
